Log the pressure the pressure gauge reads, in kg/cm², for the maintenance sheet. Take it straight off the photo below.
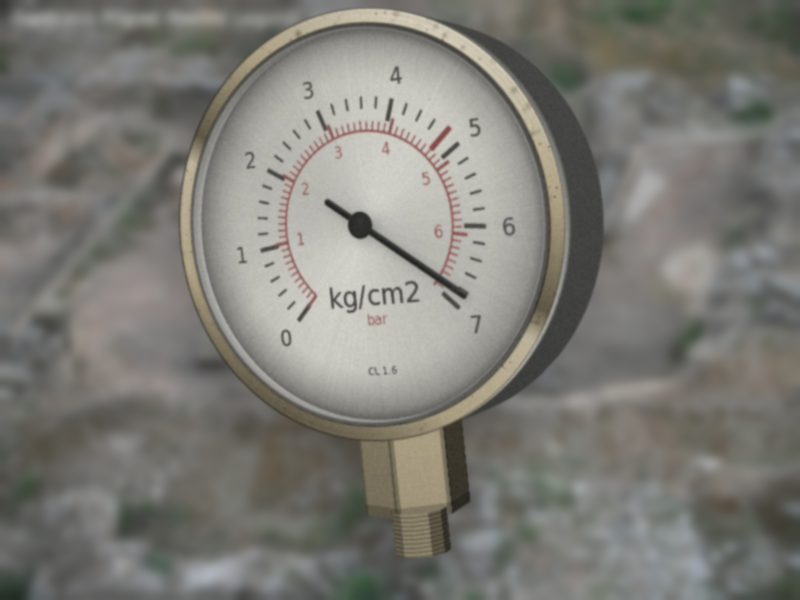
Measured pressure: 6.8 kg/cm²
